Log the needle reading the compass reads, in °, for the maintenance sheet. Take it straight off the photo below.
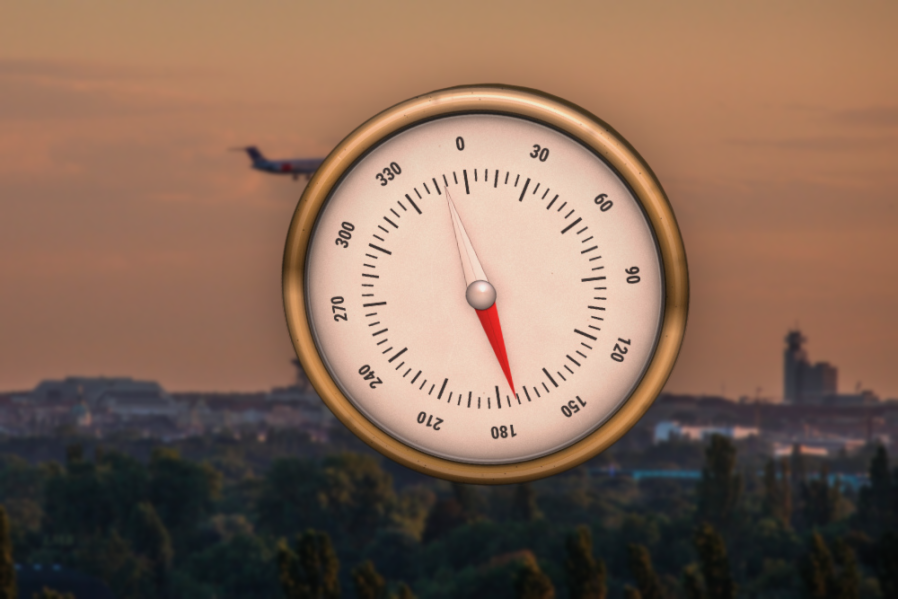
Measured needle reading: 170 °
